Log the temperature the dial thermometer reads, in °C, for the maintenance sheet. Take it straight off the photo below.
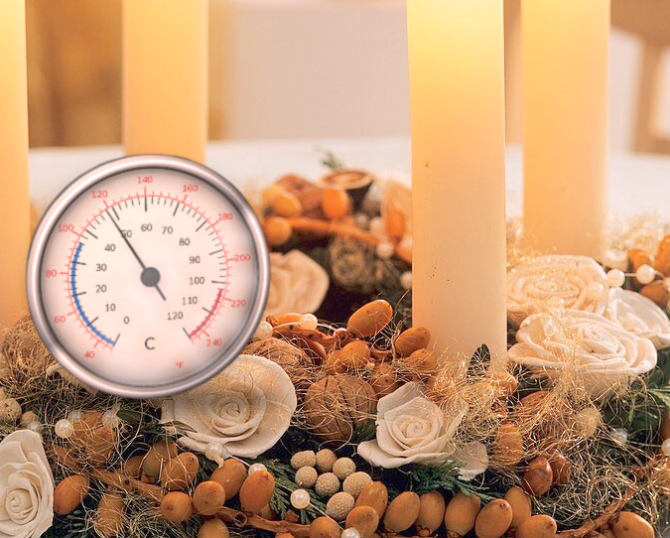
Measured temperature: 48 °C
